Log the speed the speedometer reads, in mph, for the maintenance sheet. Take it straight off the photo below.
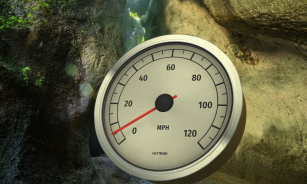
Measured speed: 5 mph
